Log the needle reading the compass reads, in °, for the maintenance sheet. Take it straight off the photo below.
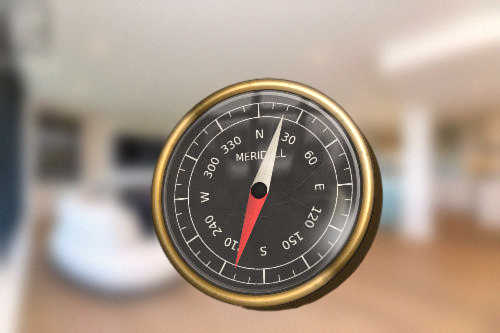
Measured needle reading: 200 °
